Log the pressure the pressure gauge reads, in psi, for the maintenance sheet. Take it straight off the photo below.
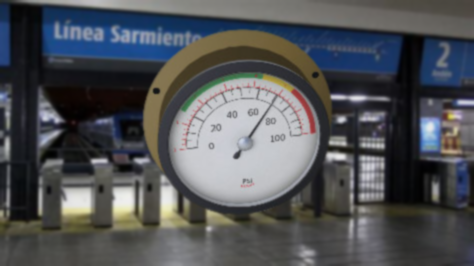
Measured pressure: 70 psi
